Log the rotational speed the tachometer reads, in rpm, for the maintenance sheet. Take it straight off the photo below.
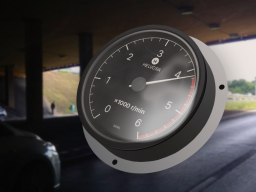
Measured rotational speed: 4200 rpm
